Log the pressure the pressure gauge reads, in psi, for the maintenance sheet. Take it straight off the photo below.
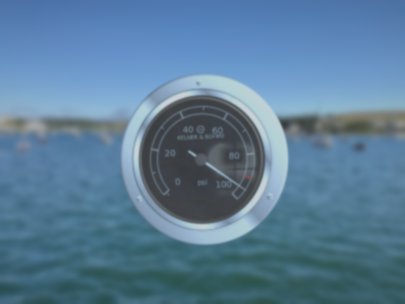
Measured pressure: 95 psi
